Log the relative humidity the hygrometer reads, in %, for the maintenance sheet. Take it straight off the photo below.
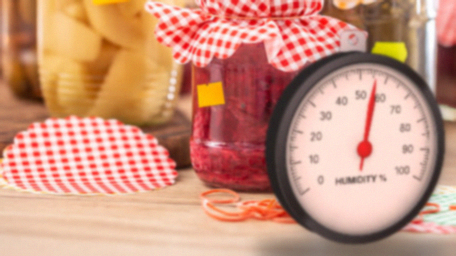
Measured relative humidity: 55 %
